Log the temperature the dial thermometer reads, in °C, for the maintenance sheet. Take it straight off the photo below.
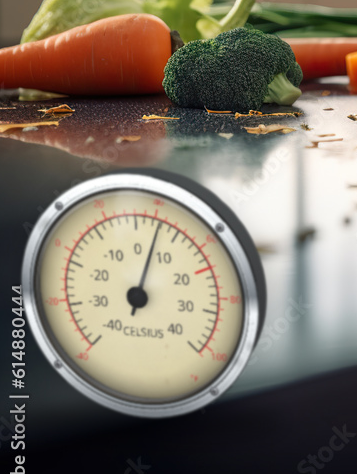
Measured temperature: 6 °C
